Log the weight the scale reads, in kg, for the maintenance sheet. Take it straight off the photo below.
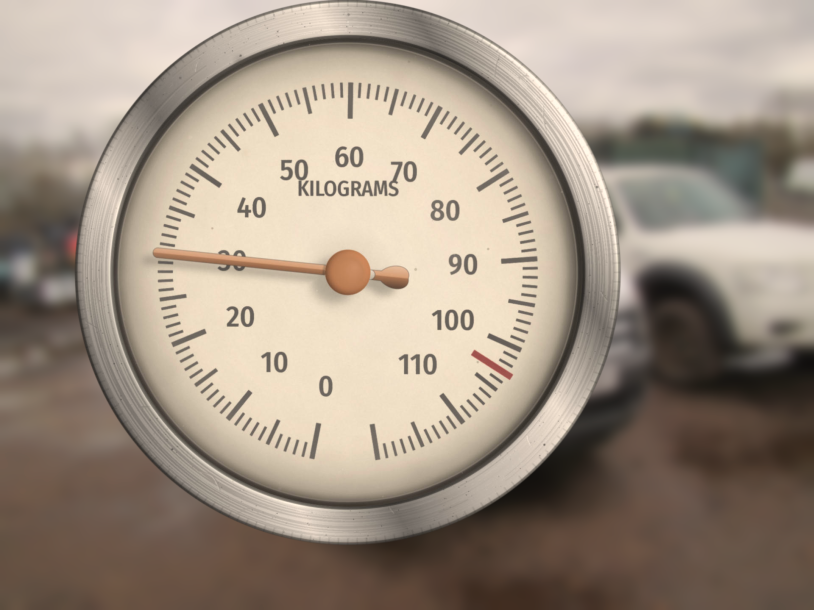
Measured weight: 30 kg
